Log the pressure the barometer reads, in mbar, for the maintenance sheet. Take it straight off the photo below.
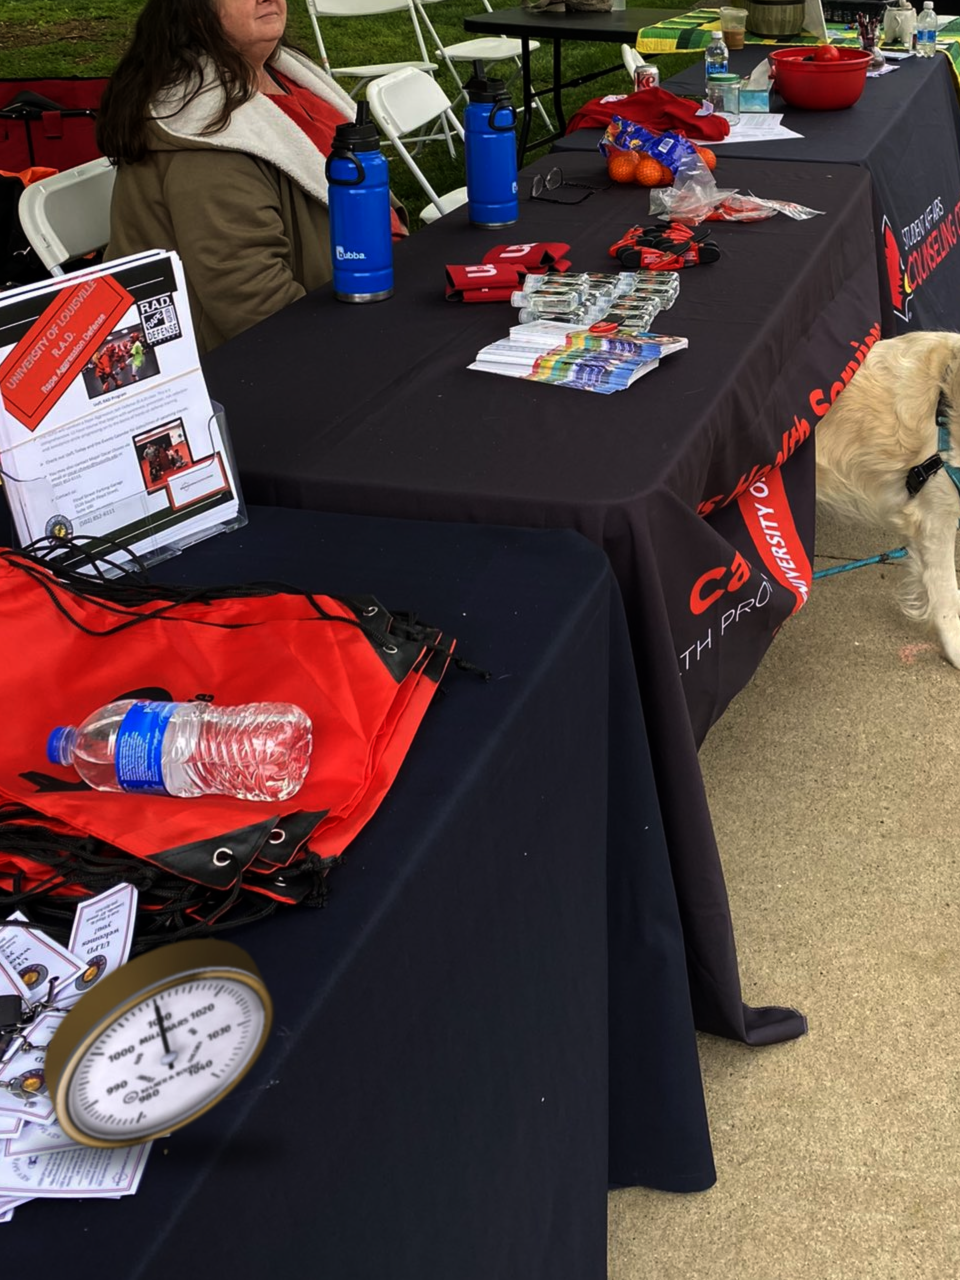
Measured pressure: 1010 mbar
